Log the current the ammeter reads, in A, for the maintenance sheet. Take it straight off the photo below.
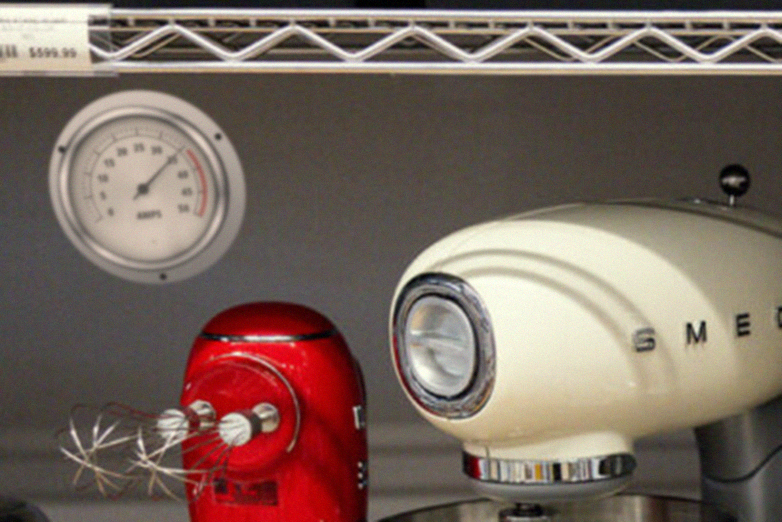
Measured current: 35 A
